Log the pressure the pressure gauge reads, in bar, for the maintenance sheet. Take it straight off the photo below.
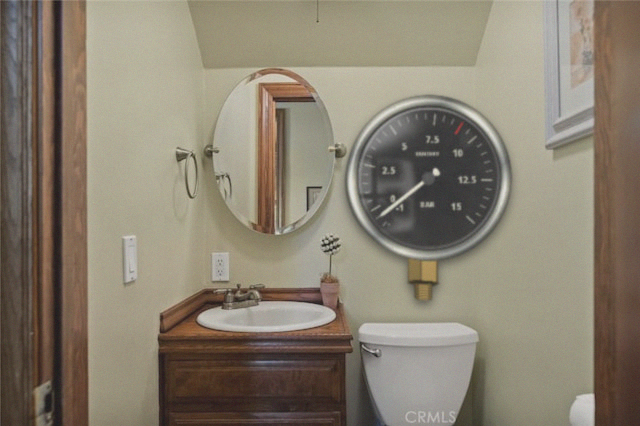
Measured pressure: -0.5 bar
